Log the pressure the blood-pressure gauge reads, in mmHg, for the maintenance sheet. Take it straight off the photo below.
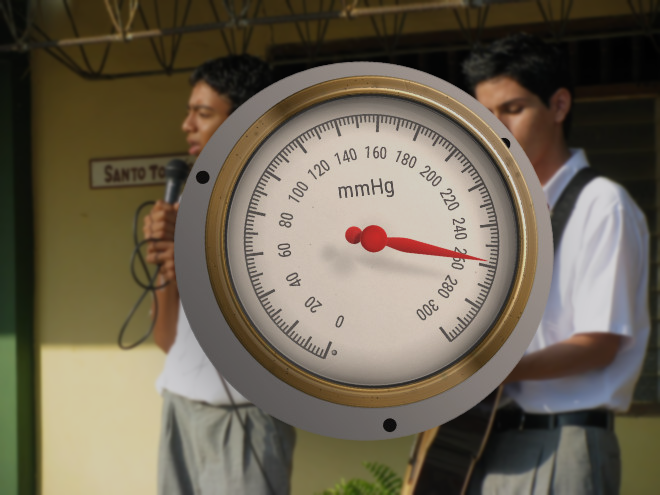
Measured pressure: 258 mmHg
